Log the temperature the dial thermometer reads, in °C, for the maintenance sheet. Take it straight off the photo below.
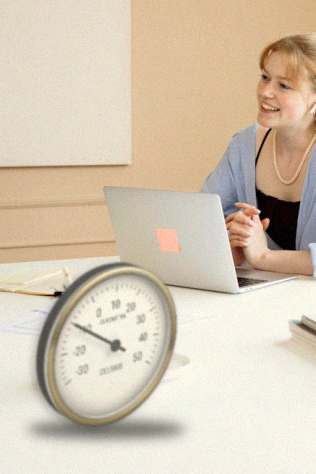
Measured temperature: -10 °C
